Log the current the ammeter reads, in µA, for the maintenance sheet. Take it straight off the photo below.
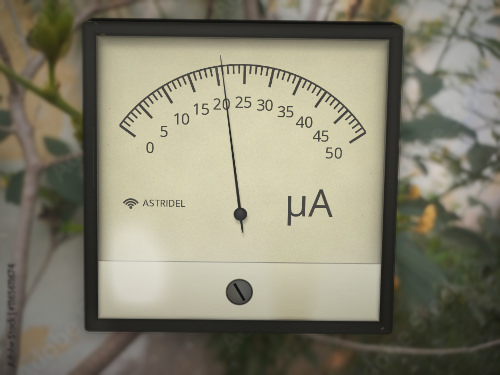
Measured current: 21 µA
